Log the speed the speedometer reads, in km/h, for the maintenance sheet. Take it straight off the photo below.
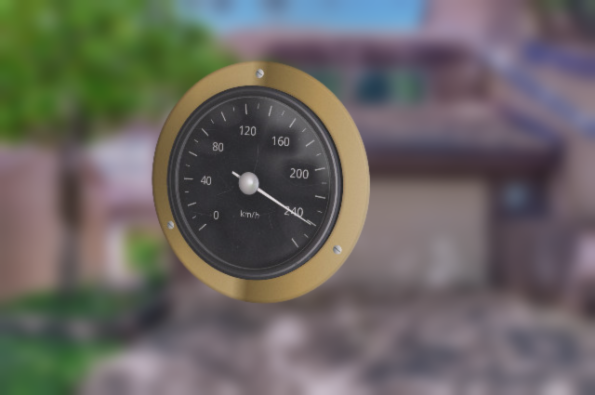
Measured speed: 240 km/h
